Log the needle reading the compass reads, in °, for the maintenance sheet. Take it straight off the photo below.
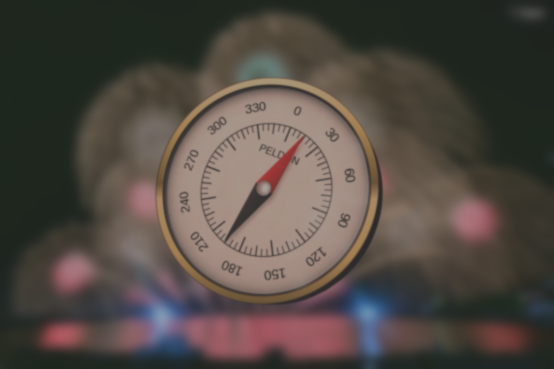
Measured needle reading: 15 °
